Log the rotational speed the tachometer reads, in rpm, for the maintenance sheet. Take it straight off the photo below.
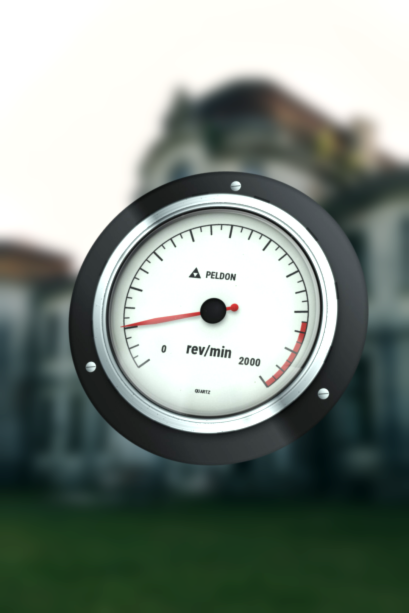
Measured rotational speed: 200 rpm
